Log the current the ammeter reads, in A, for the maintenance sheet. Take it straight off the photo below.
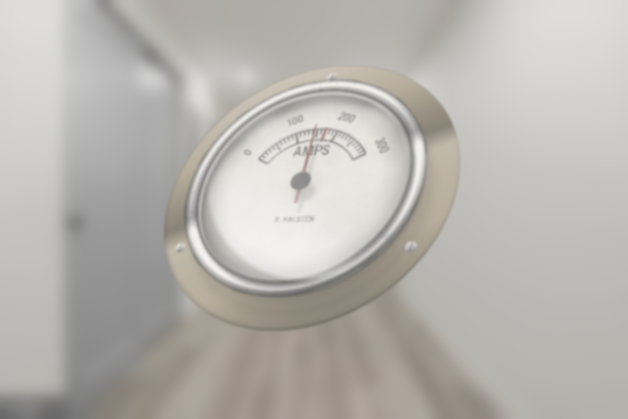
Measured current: 150 A
